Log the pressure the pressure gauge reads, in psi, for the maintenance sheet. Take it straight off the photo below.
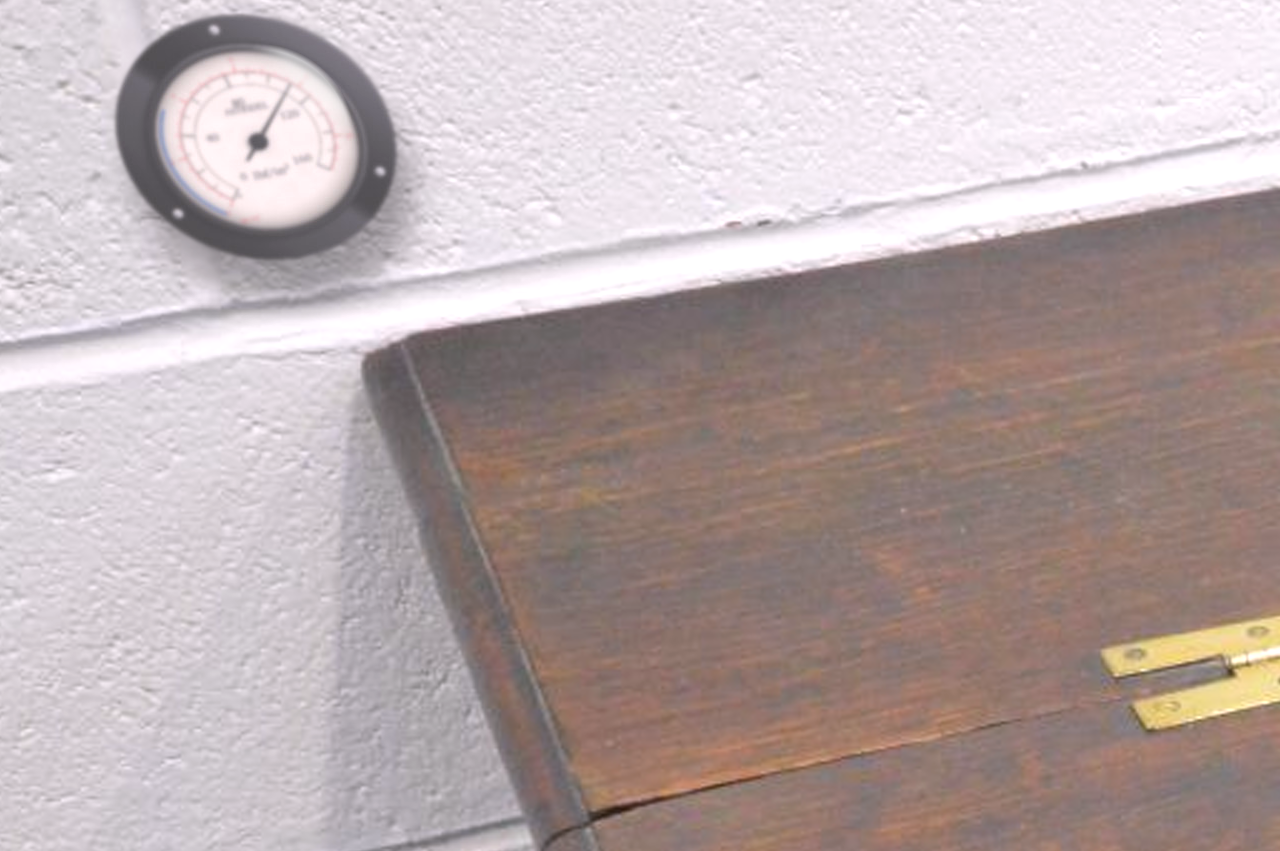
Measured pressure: 110 psi
